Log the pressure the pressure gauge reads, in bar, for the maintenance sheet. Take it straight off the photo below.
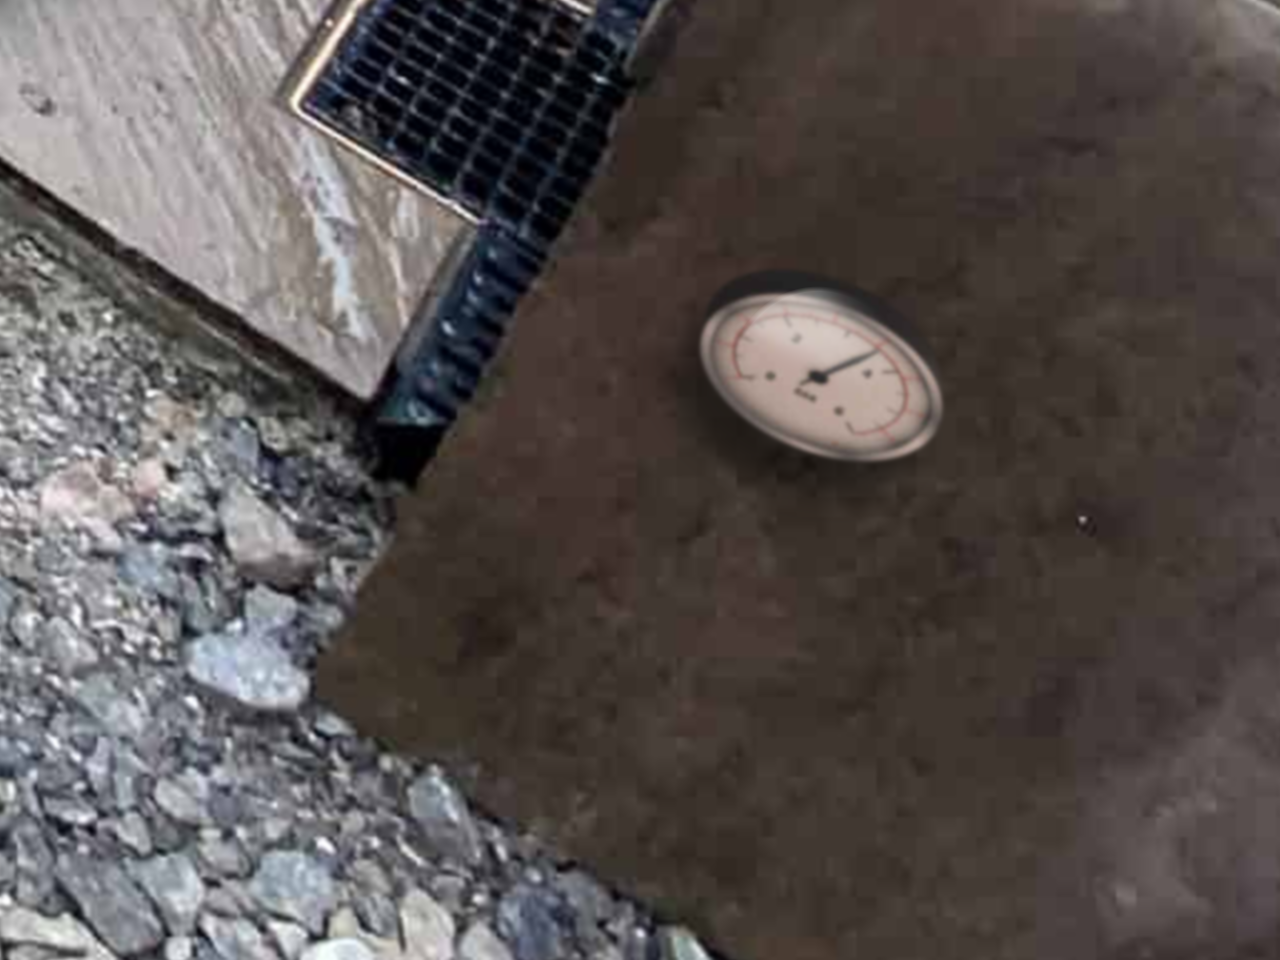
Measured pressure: 3.5 bar
